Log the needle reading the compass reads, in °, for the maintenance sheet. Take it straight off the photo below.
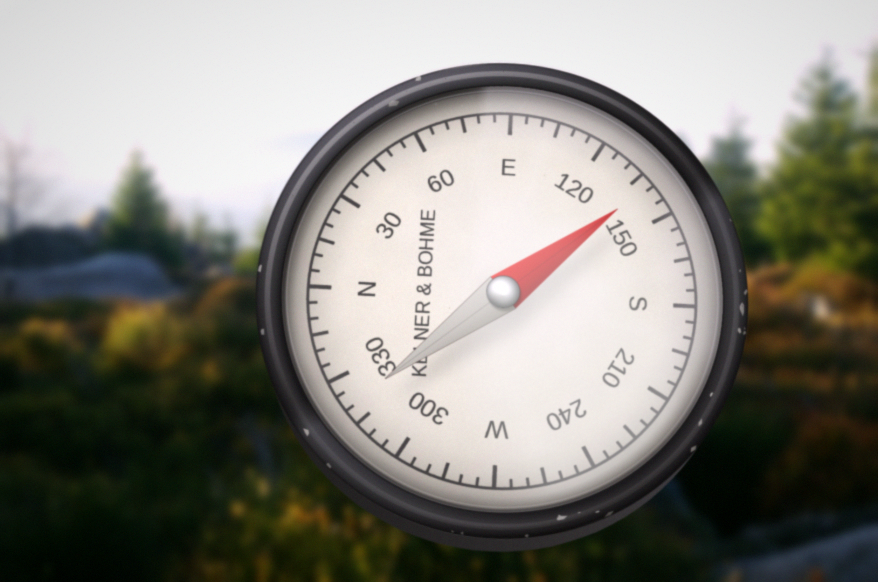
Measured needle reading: 140 °
